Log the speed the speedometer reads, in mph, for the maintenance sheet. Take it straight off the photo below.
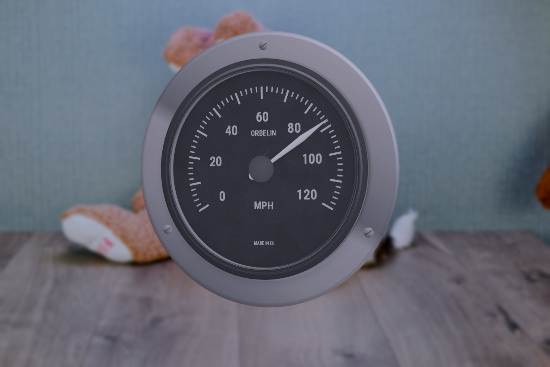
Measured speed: 88 mph
